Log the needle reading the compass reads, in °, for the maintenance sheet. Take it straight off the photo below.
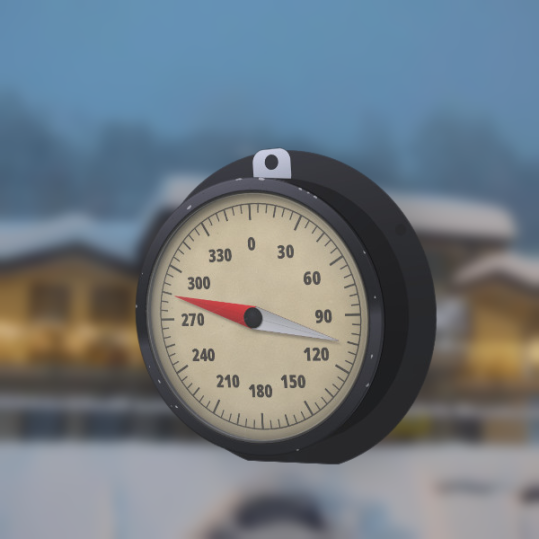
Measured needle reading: 285 °
